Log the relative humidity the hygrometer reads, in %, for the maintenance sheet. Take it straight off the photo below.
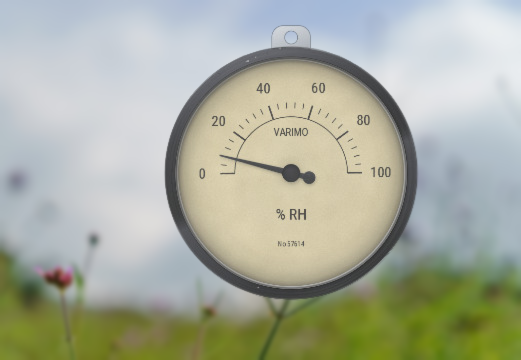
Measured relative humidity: 8 %
